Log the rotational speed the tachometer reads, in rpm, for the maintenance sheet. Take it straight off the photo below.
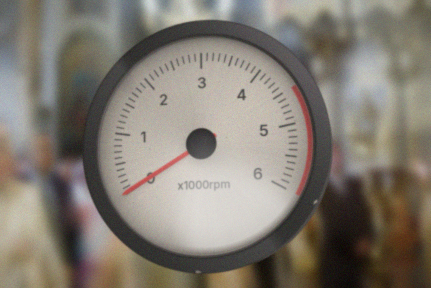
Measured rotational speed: 0 rpm
